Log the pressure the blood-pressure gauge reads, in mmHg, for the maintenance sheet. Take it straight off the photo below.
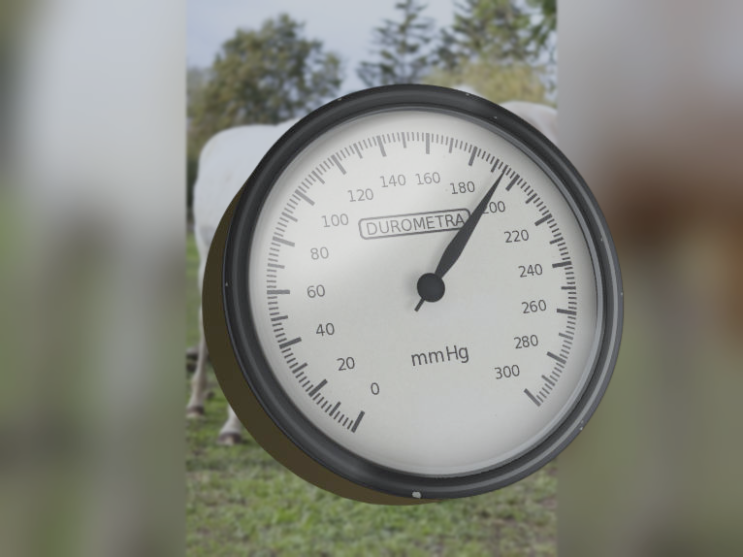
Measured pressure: 194 mmHg
